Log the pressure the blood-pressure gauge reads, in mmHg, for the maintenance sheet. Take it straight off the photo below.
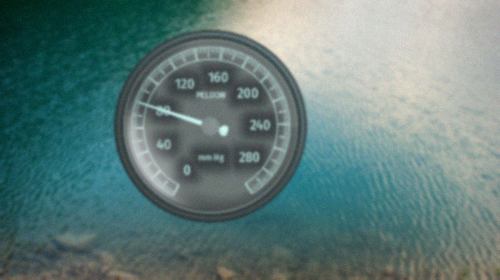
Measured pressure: 80 mmHg
